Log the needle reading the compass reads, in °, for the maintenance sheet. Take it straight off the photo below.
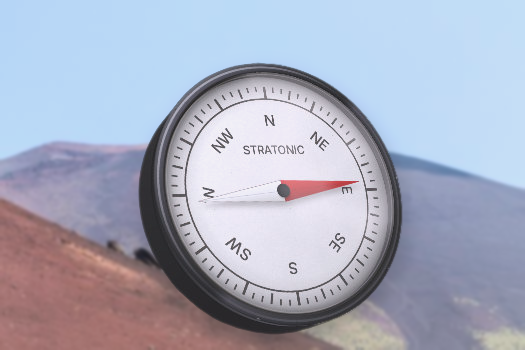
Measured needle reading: 85 °
